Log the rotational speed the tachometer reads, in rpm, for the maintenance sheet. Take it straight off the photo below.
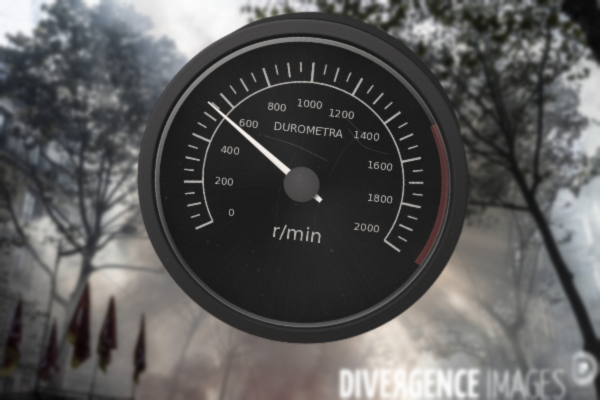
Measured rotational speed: 550 rpm
